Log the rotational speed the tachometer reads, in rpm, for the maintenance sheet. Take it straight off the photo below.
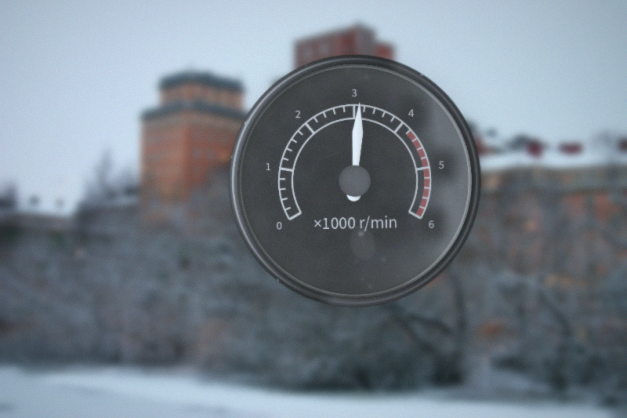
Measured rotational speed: 3100 rpm
